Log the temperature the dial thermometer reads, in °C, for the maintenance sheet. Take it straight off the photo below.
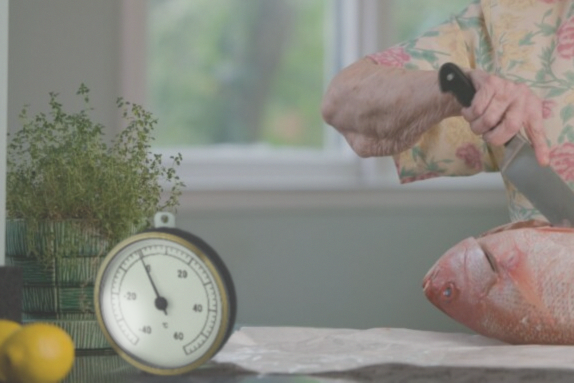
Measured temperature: 0 °C
